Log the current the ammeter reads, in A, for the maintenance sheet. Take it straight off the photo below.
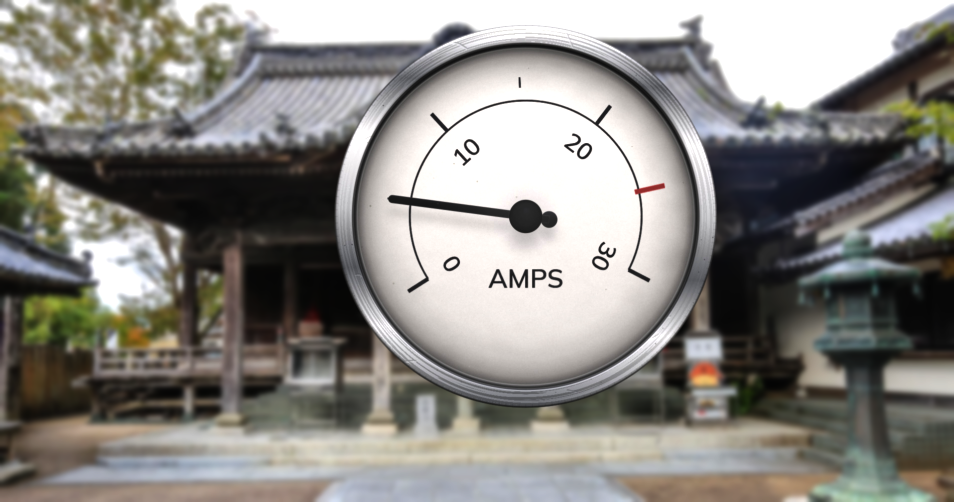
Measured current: 5 A
